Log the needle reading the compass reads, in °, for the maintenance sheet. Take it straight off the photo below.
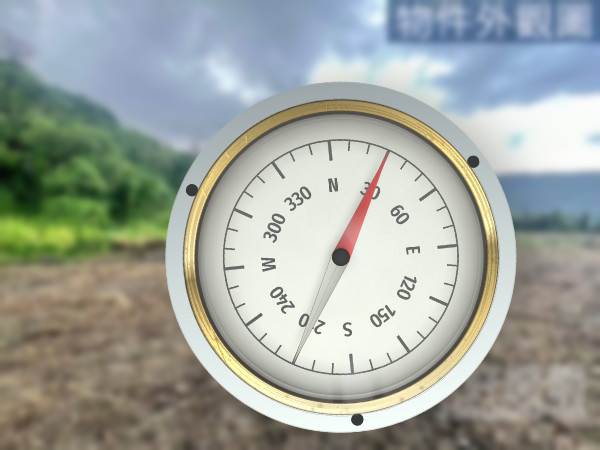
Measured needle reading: 30 °
